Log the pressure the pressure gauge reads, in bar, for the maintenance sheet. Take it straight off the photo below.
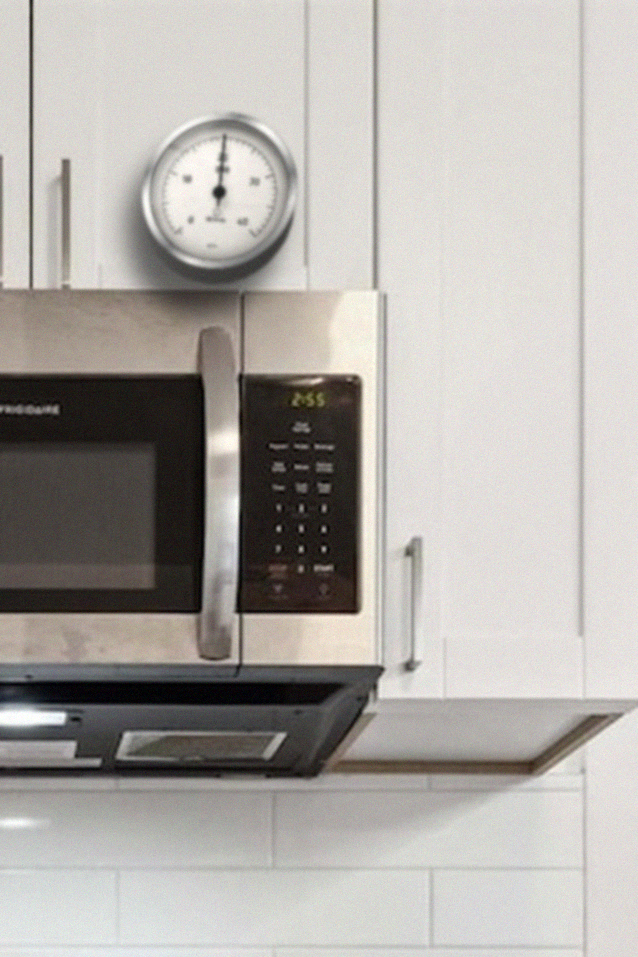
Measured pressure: 20 bar
